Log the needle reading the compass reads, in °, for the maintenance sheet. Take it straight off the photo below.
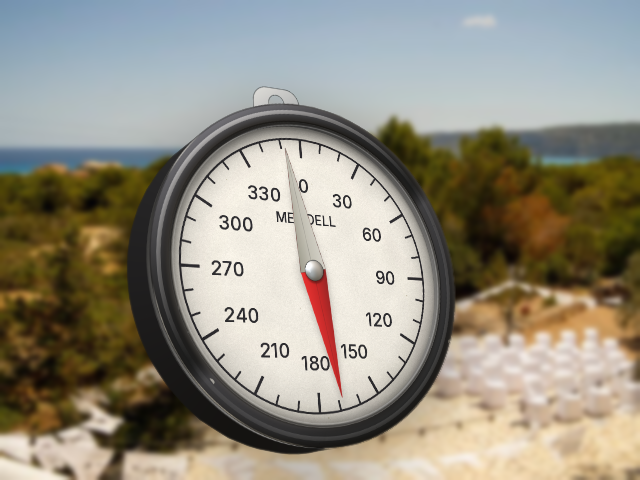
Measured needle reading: 170 °
